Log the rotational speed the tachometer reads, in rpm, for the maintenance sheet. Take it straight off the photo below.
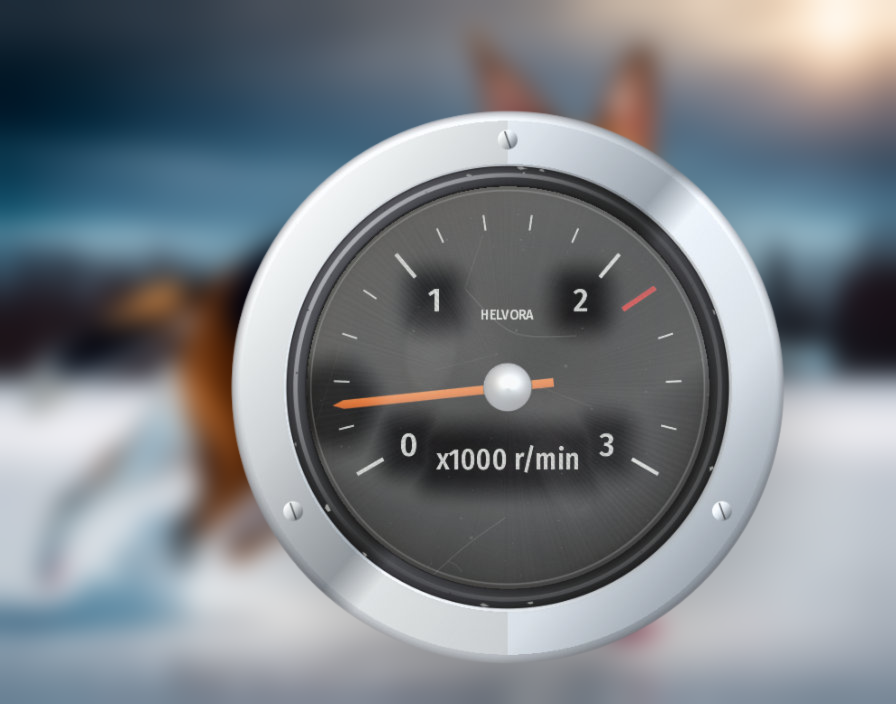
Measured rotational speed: 300 rpm
